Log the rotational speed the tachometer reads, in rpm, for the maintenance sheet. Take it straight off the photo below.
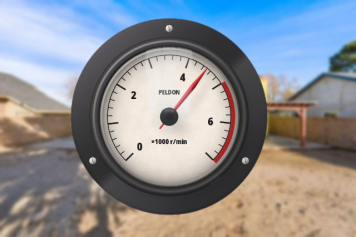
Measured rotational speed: 4500 rpm
